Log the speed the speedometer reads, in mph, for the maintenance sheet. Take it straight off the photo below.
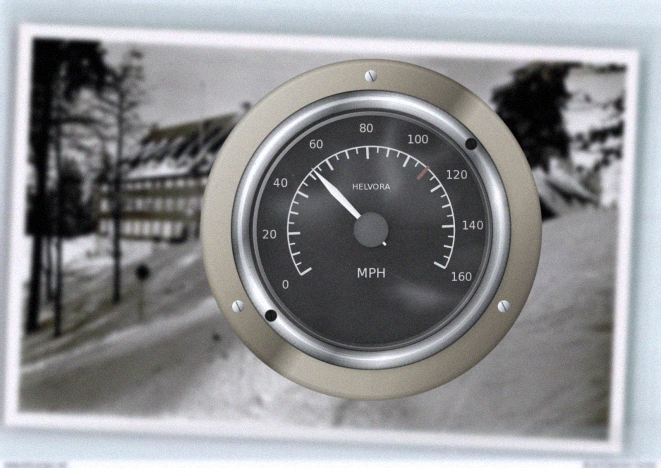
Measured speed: 52.5 mph
